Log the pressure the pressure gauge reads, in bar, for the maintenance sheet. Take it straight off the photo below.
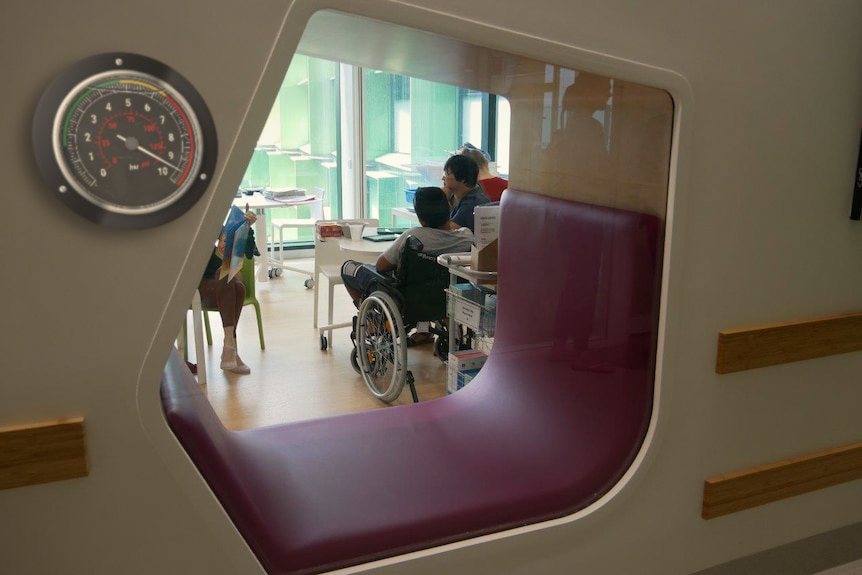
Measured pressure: 9.5 bar
